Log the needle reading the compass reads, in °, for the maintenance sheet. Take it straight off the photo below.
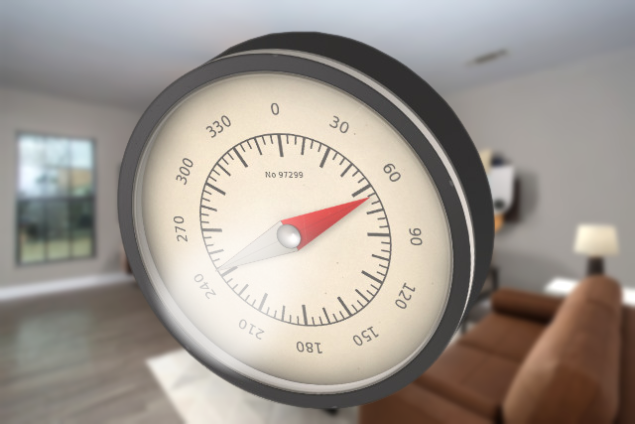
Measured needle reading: 65 °
